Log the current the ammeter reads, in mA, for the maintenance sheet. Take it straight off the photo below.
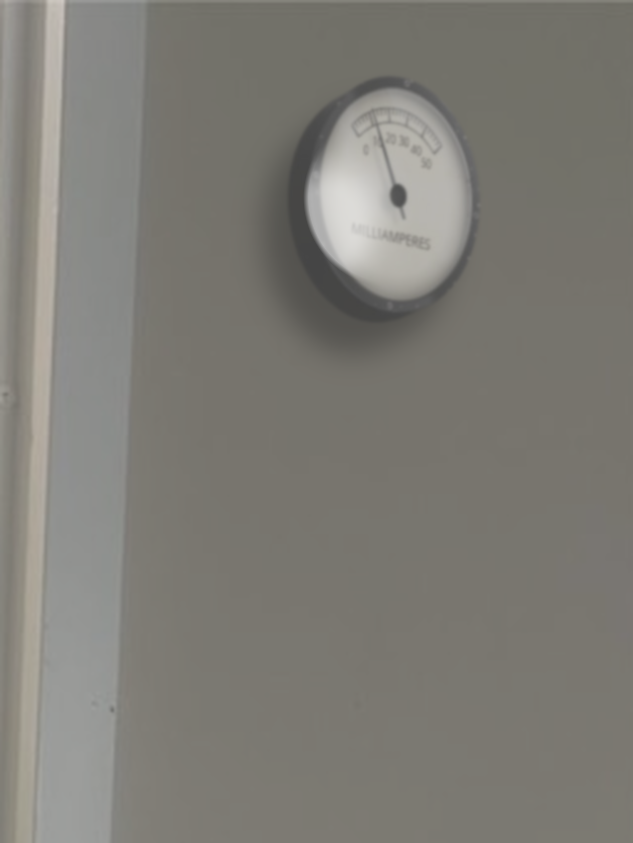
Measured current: 10 mA
